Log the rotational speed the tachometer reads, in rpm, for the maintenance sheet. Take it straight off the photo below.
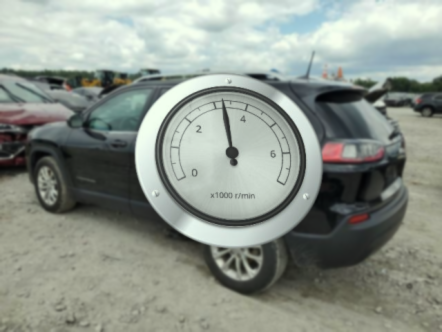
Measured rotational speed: 3250 rpm
